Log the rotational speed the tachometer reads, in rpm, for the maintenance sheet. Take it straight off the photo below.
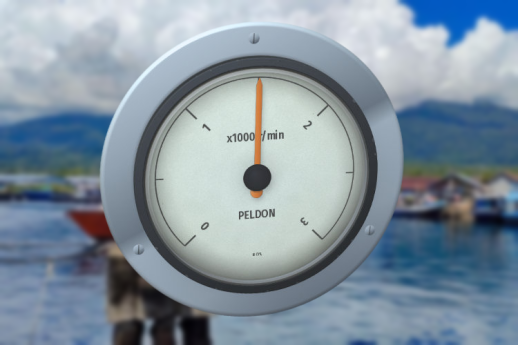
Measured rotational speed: 1500 rpm
